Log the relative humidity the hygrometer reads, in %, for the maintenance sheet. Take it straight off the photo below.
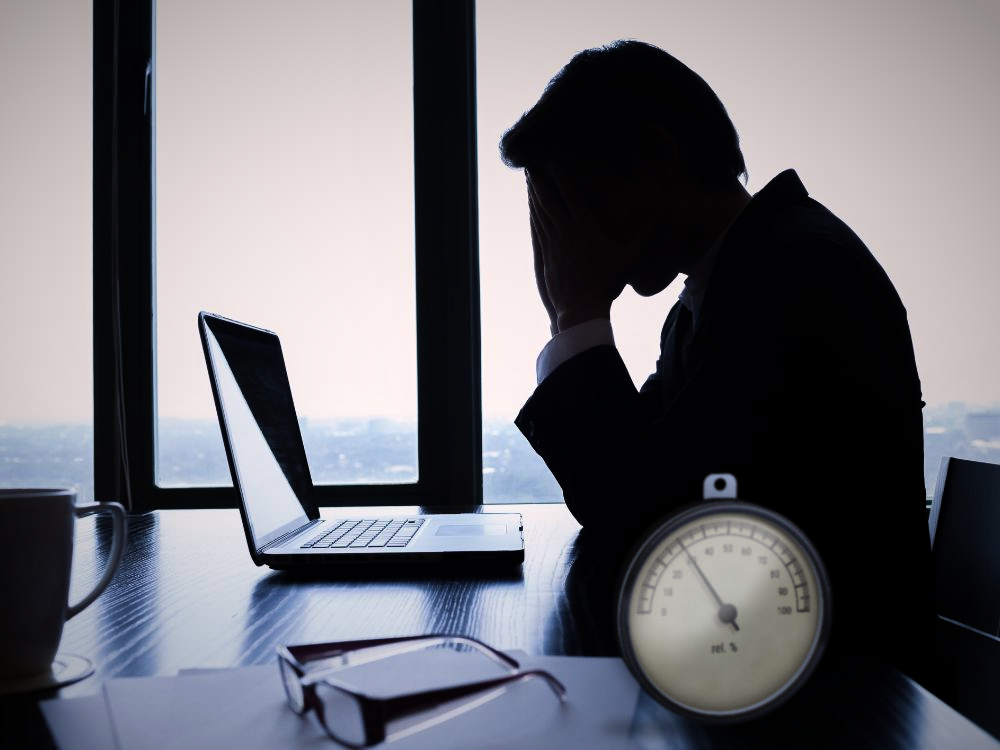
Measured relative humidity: 30 %
